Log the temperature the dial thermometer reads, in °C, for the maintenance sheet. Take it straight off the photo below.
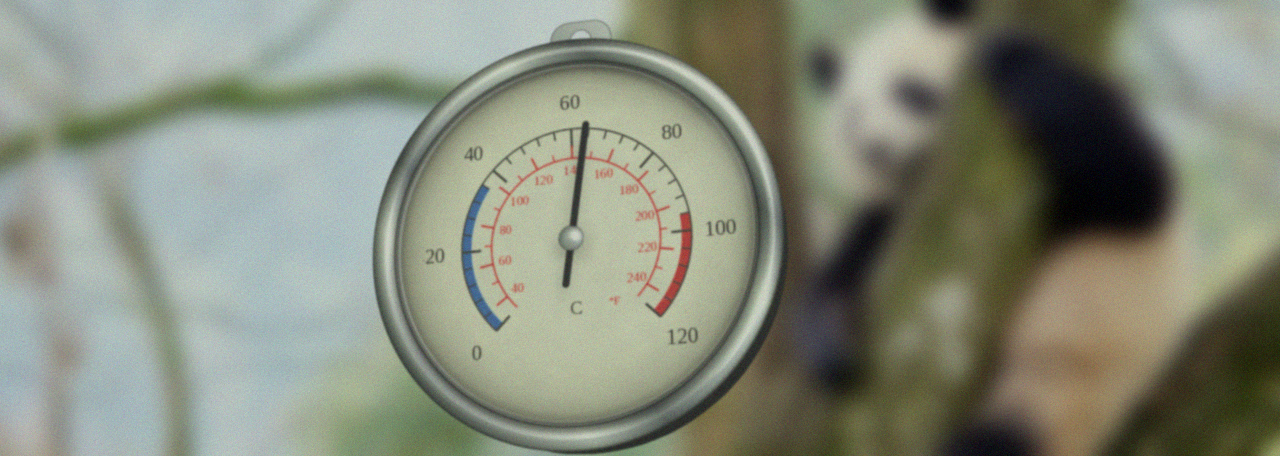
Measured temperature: 64 °C
